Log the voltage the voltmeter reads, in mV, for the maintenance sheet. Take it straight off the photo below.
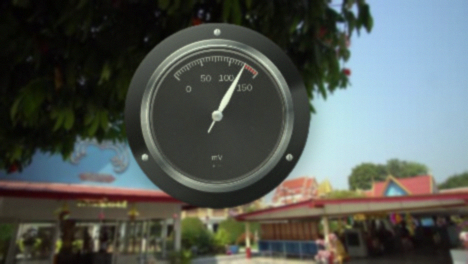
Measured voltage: 125 mV
